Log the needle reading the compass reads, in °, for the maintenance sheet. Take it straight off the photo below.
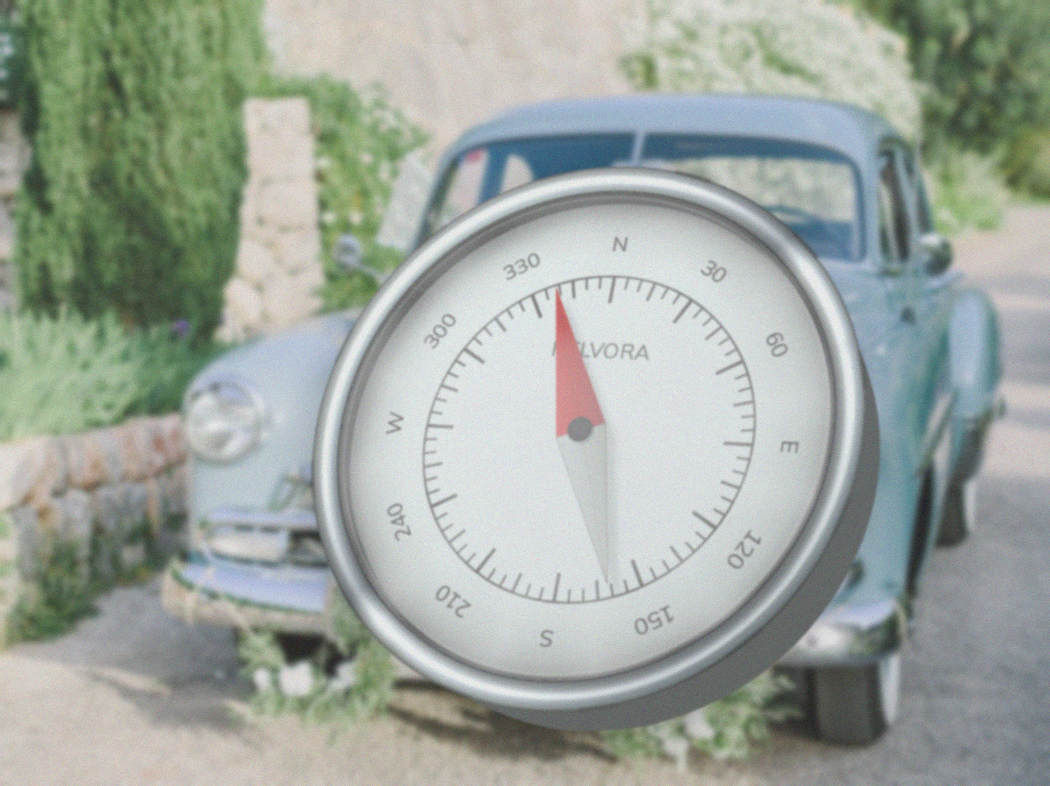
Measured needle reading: 340 °
